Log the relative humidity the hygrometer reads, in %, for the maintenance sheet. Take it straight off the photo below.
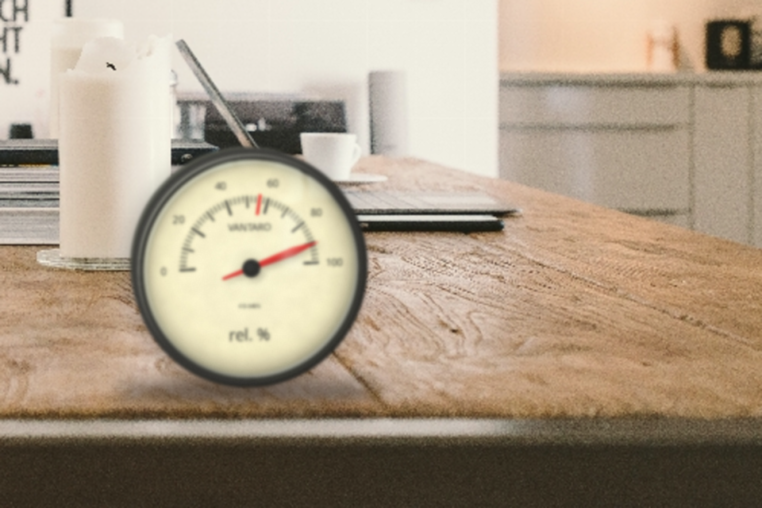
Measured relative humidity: 90 %
